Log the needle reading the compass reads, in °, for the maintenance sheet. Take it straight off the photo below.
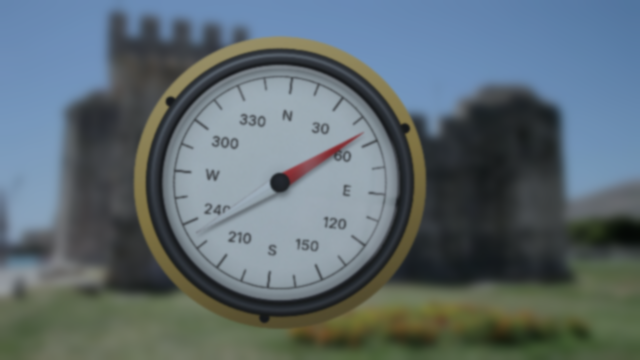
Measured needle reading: 52.5 °
